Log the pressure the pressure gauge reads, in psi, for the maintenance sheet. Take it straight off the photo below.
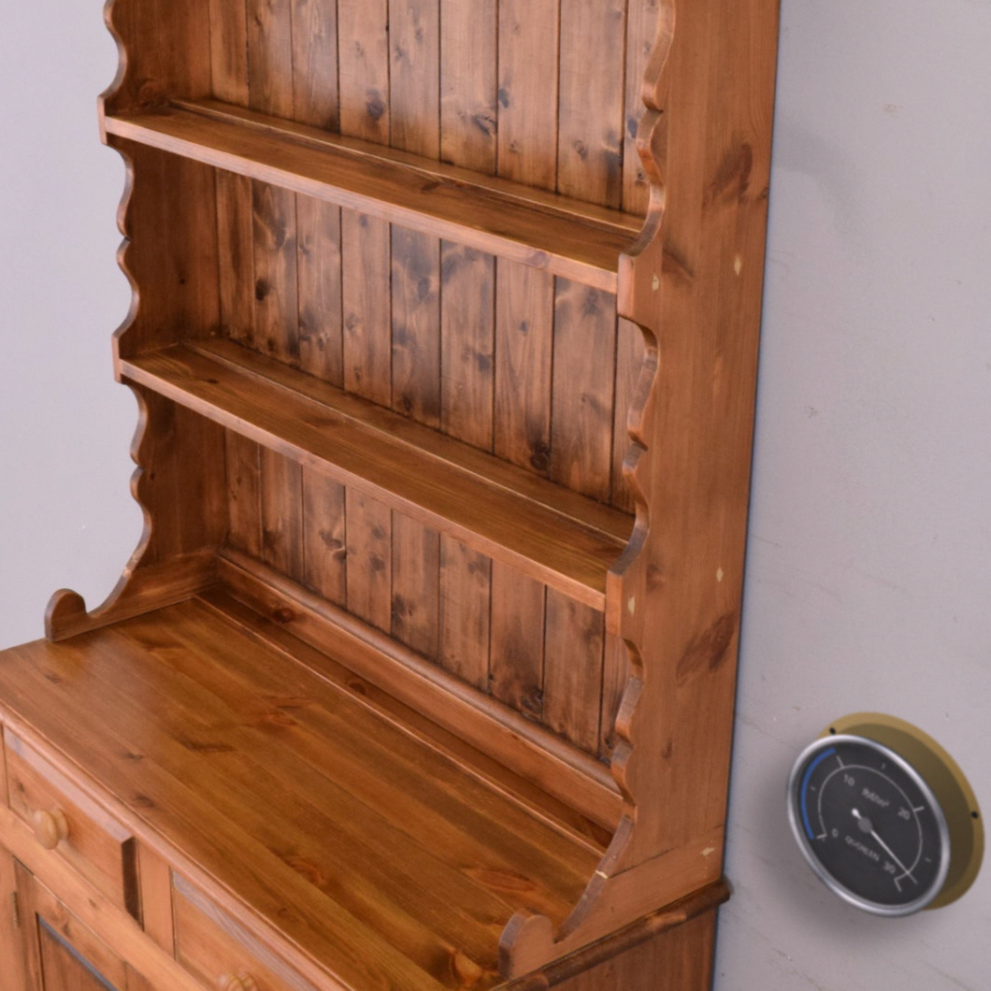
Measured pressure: 27.5 psi
